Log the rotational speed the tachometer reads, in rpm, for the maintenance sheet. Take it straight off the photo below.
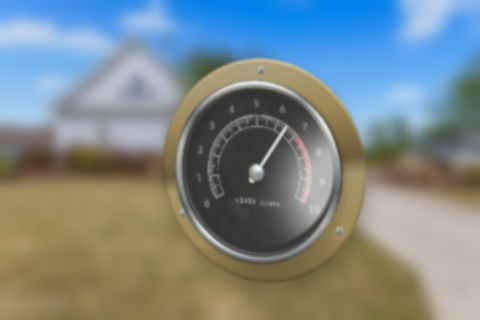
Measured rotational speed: 6500 rpm
